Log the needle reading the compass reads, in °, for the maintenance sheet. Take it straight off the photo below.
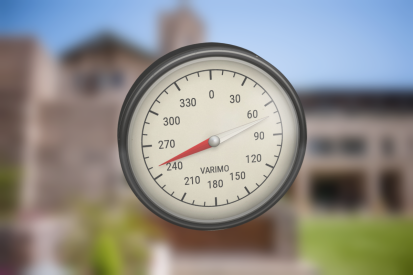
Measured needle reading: 250 °
